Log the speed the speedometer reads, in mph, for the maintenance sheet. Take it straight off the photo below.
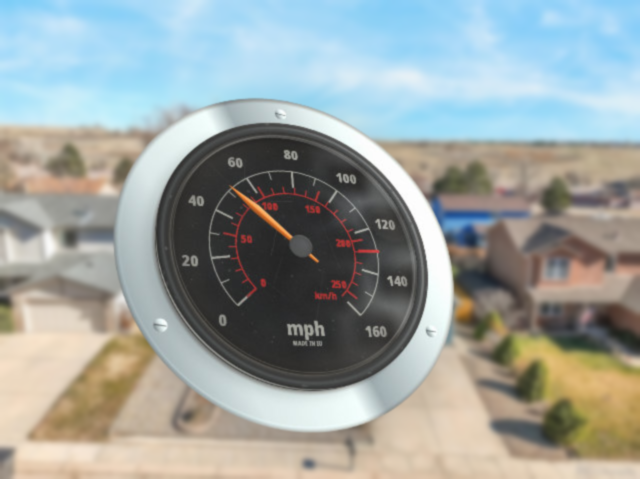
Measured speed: 50 mph
